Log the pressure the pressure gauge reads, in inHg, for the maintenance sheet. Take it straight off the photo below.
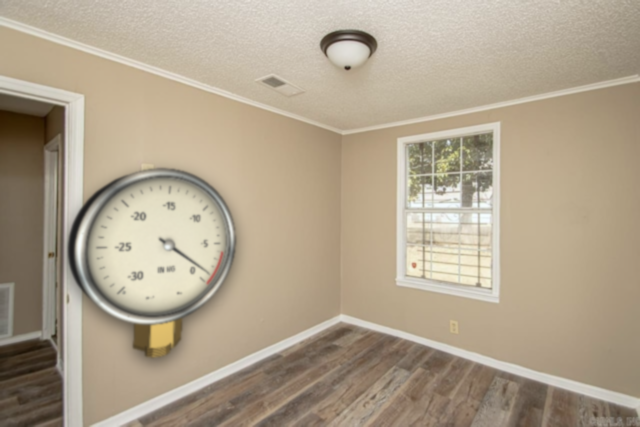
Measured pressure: -1 inHg
